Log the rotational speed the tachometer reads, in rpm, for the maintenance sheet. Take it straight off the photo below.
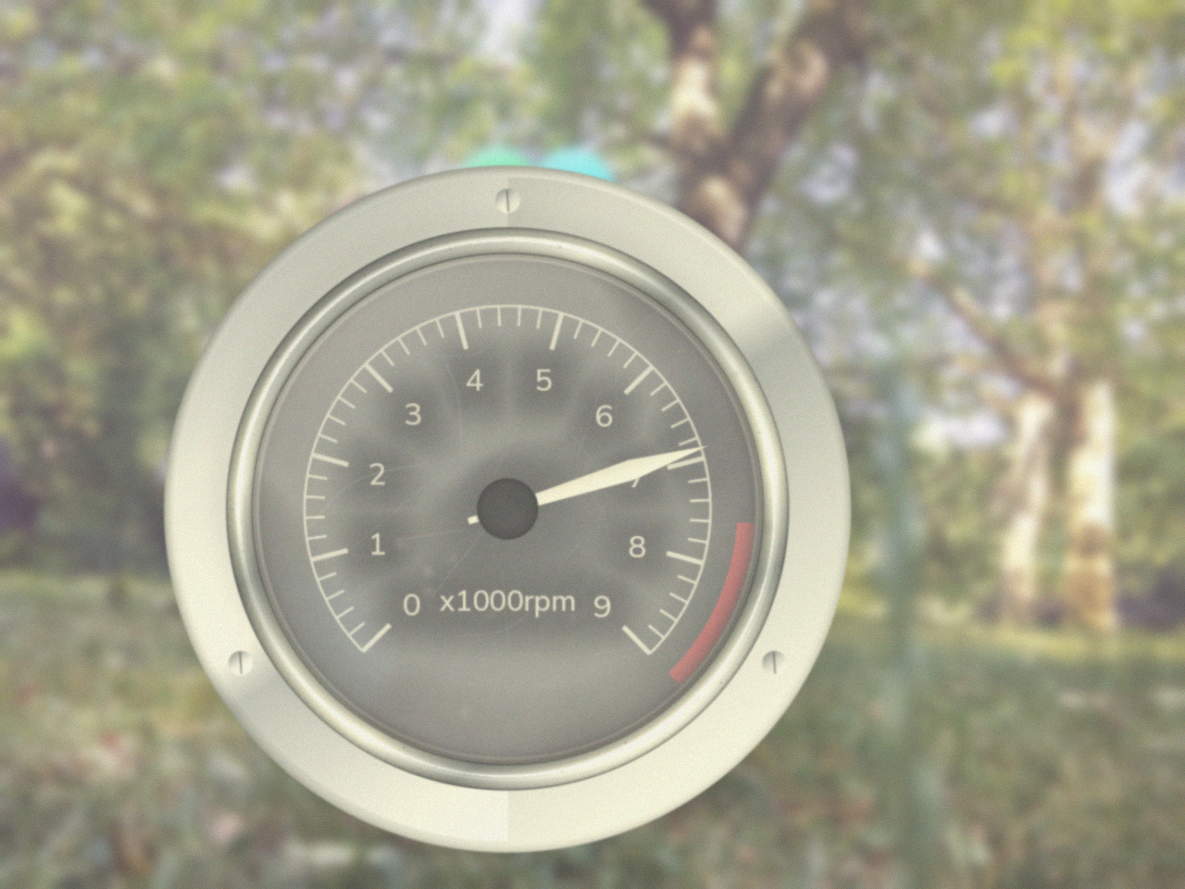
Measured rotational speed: 6900 rpm
